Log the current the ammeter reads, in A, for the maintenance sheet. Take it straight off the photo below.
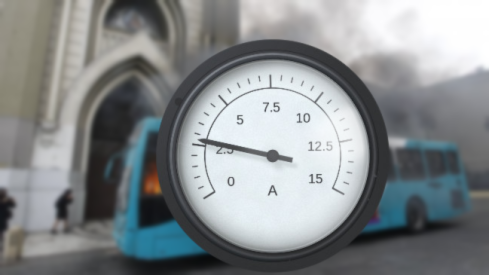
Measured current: 2.75 A
